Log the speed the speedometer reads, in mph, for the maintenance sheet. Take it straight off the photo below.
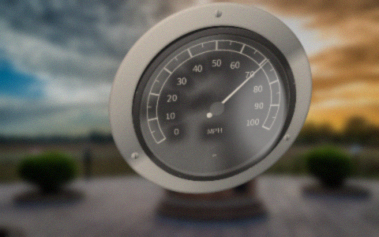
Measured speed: 70 mph
